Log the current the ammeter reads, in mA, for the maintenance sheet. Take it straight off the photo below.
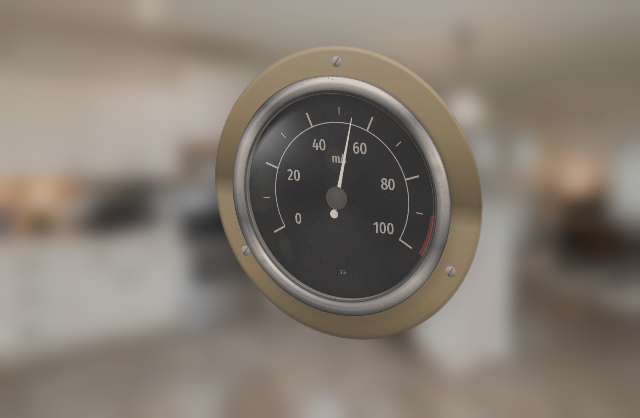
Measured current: 55 mA
